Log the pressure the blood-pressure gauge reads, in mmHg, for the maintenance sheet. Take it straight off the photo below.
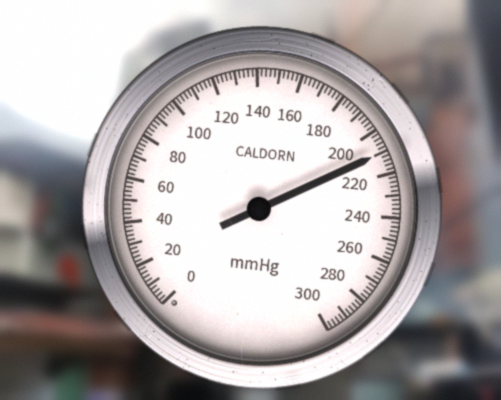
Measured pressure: 210 mmHg
